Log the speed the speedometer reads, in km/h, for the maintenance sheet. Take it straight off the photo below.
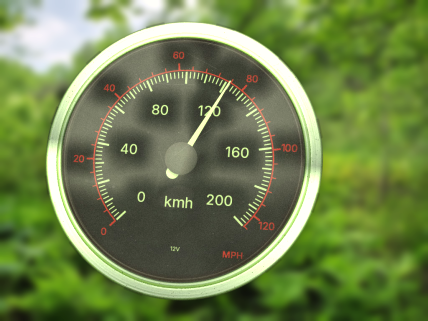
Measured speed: 122 km/h
